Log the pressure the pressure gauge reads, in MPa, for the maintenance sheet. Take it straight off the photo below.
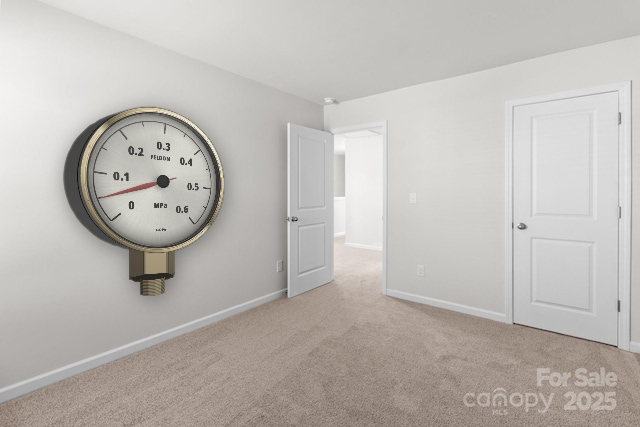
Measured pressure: 0.05 MPa
